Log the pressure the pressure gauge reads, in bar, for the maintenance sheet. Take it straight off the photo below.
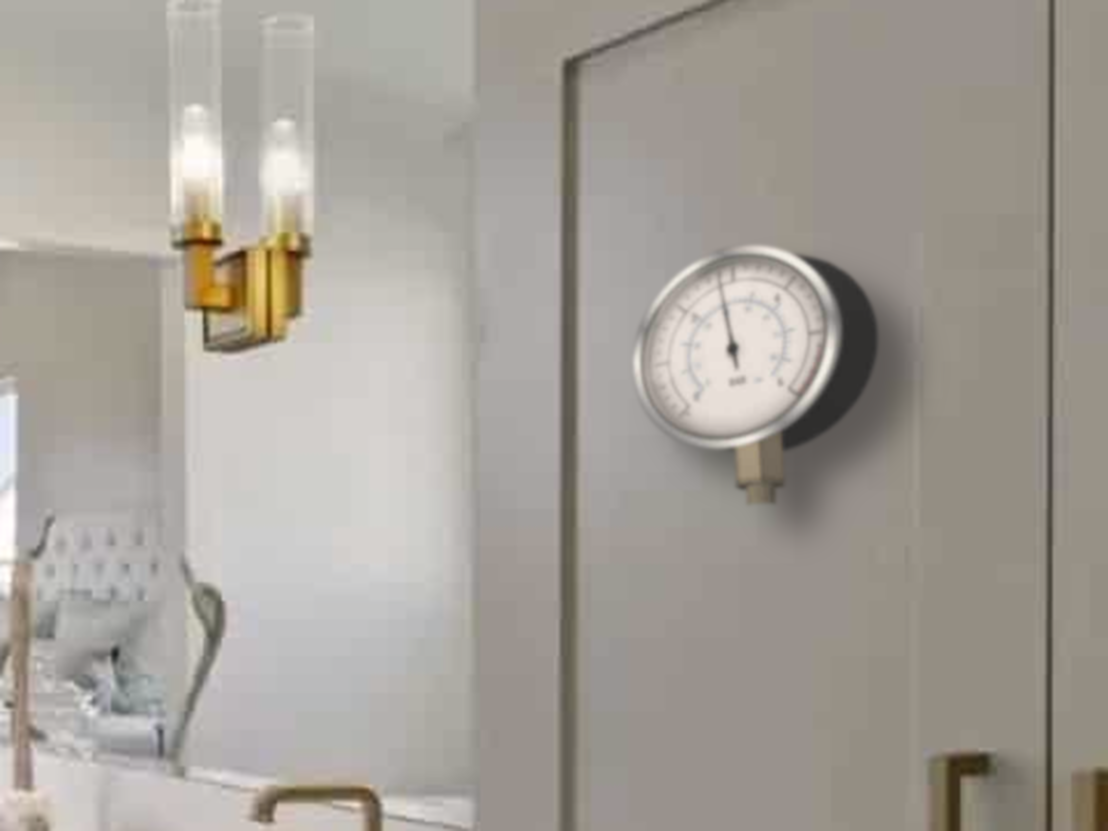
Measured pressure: 2.8 bar
